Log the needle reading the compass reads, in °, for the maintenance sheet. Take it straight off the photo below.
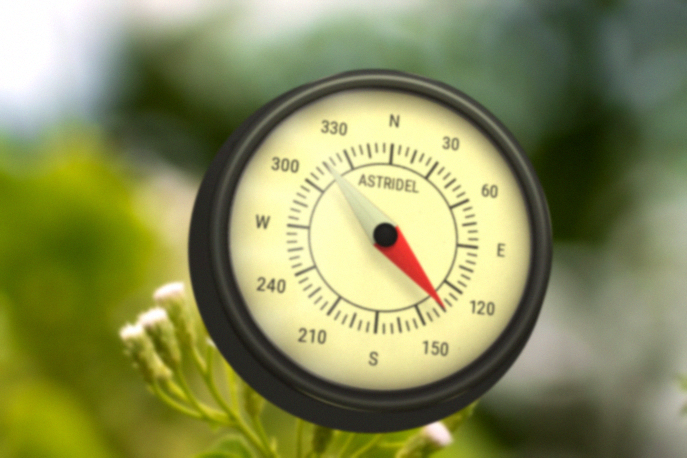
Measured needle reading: 135 °
